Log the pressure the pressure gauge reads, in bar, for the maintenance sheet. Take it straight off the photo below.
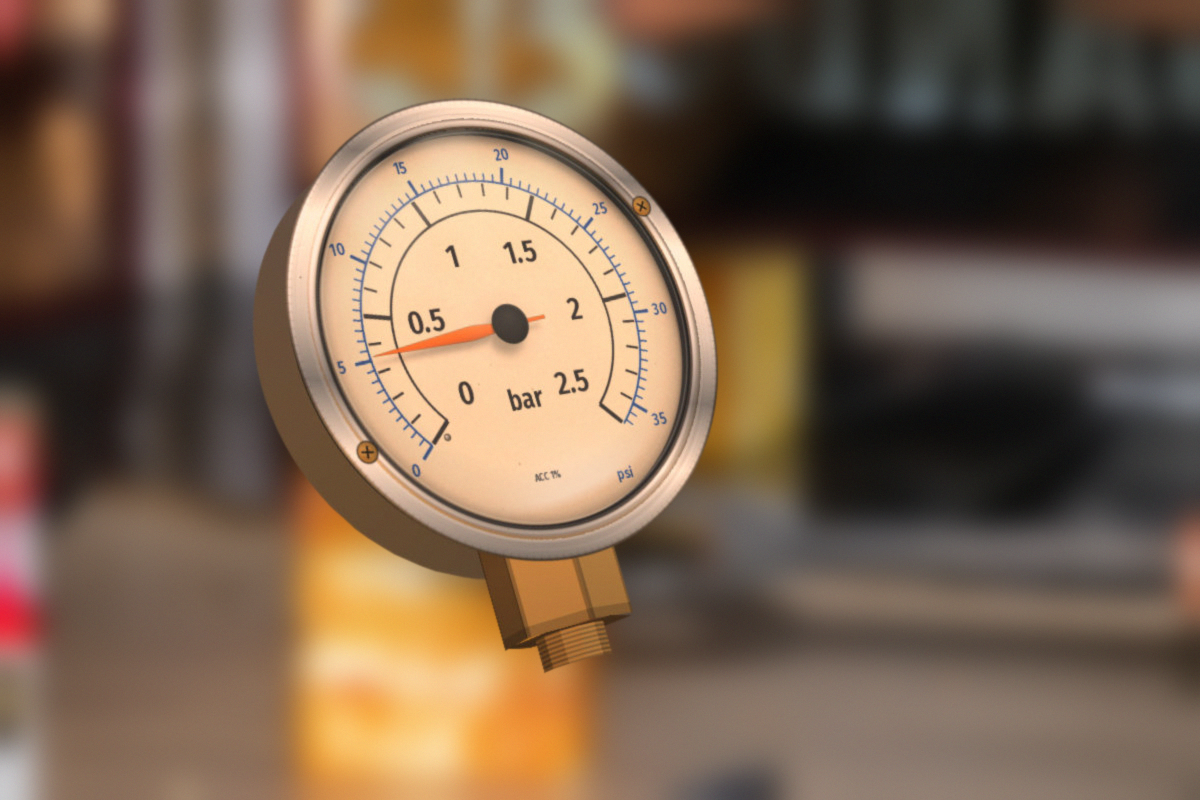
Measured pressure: 0.35 bar
